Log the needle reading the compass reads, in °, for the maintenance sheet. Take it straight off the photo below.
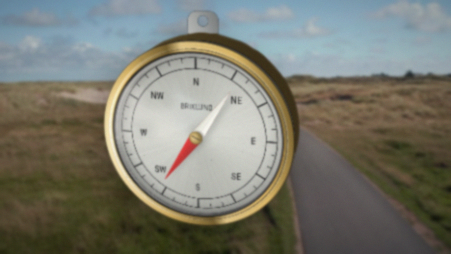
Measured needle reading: 215 °
